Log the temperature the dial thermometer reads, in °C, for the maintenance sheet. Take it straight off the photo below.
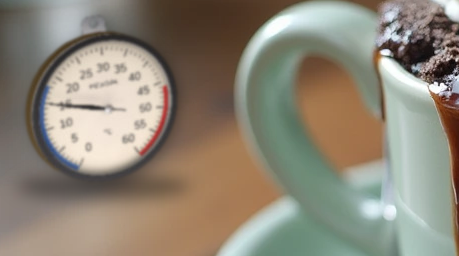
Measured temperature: 15 °C
